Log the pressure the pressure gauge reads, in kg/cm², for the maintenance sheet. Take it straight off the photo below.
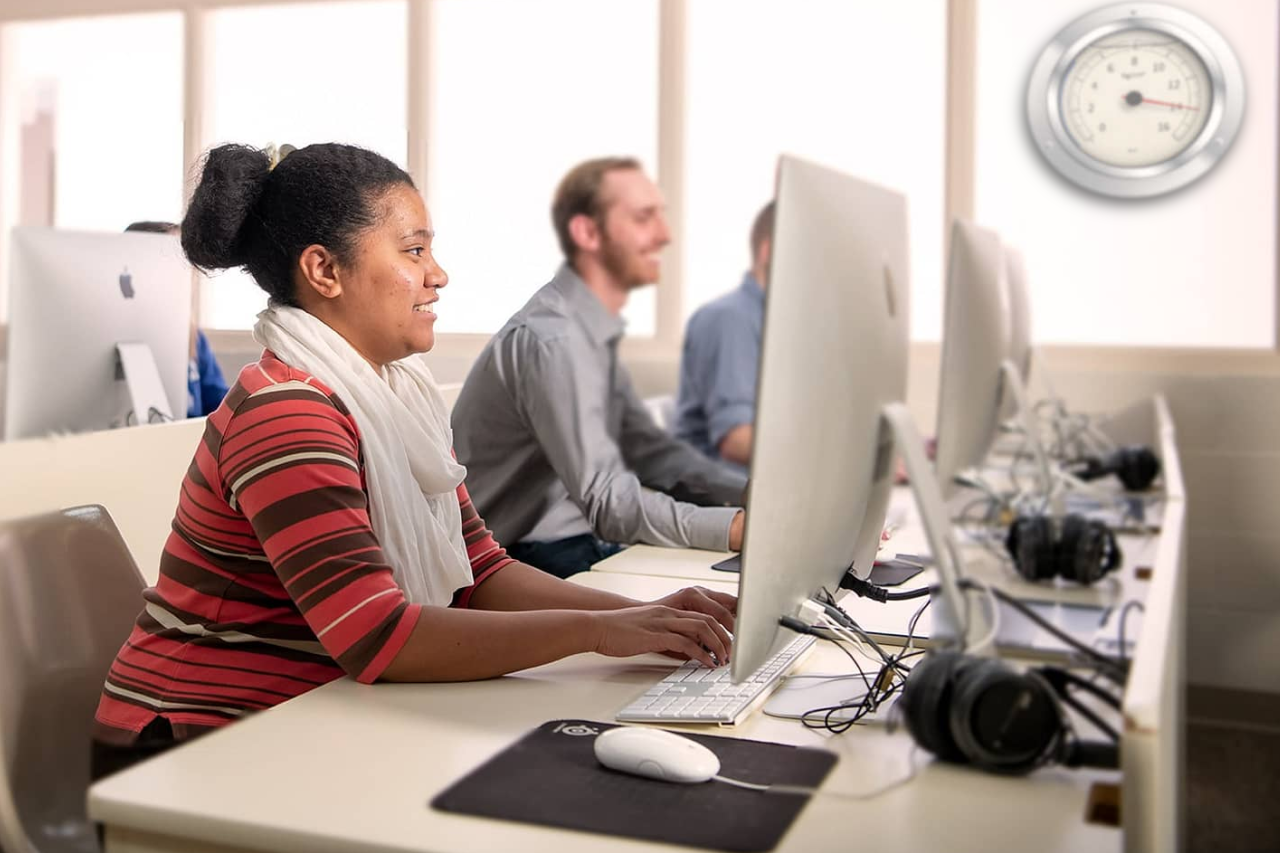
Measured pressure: 14 kg/cm²
